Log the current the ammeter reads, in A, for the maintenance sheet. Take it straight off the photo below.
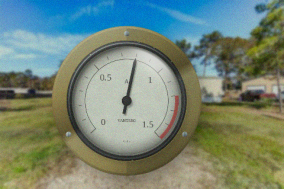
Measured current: 0.8 A
